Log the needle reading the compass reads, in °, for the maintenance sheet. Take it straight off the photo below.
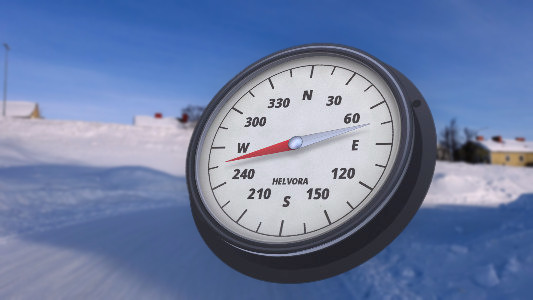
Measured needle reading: 255 °
